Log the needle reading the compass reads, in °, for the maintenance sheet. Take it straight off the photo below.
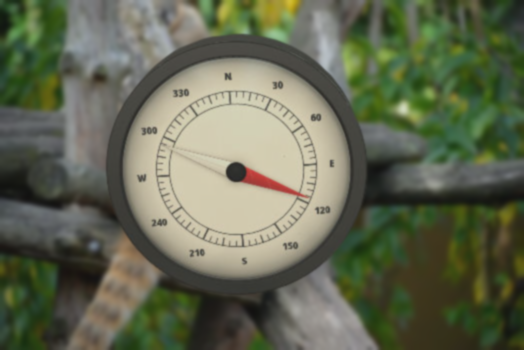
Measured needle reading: 115 °
